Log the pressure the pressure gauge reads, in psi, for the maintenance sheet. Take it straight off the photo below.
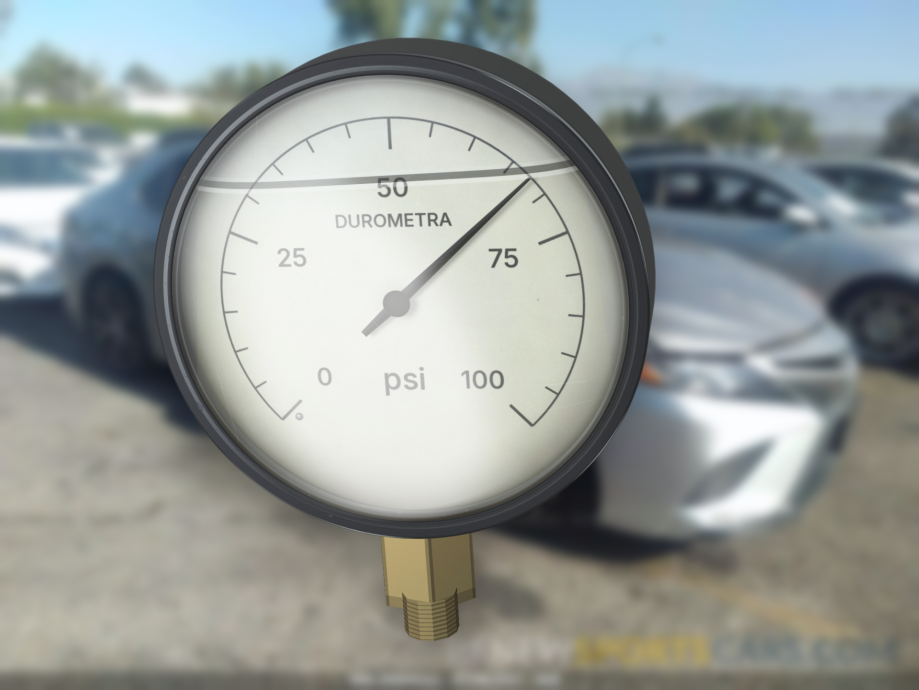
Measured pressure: 67.5 psi
